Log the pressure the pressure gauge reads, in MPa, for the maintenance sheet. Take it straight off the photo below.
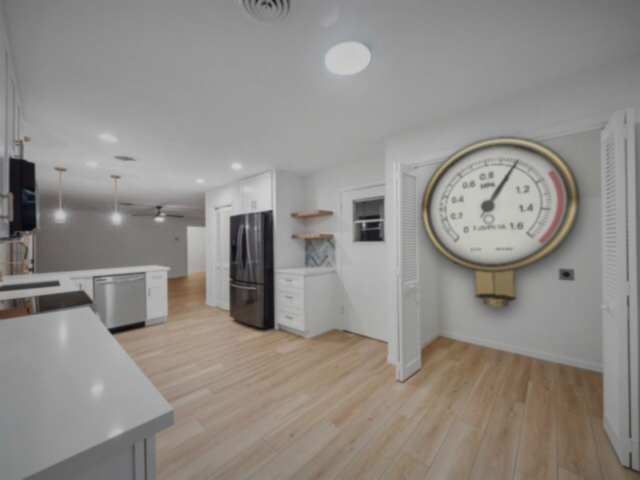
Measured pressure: 1 MPa
